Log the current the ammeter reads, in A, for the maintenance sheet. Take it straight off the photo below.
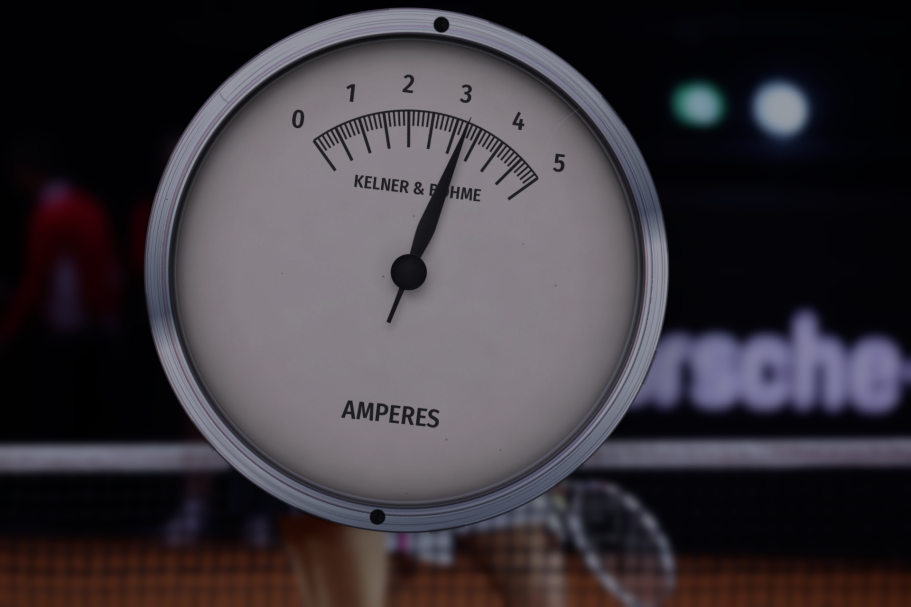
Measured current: 3.2 A
